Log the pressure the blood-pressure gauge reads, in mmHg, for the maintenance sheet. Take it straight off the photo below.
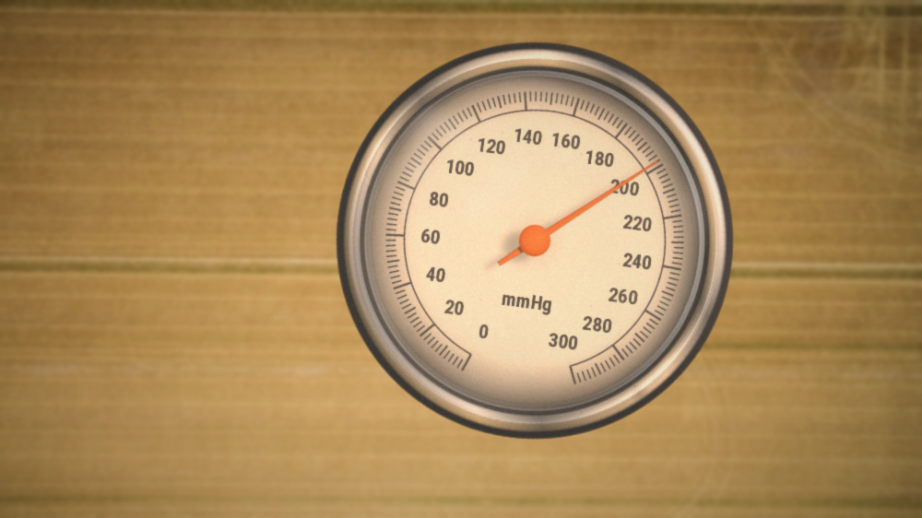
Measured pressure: 198 mmHg
